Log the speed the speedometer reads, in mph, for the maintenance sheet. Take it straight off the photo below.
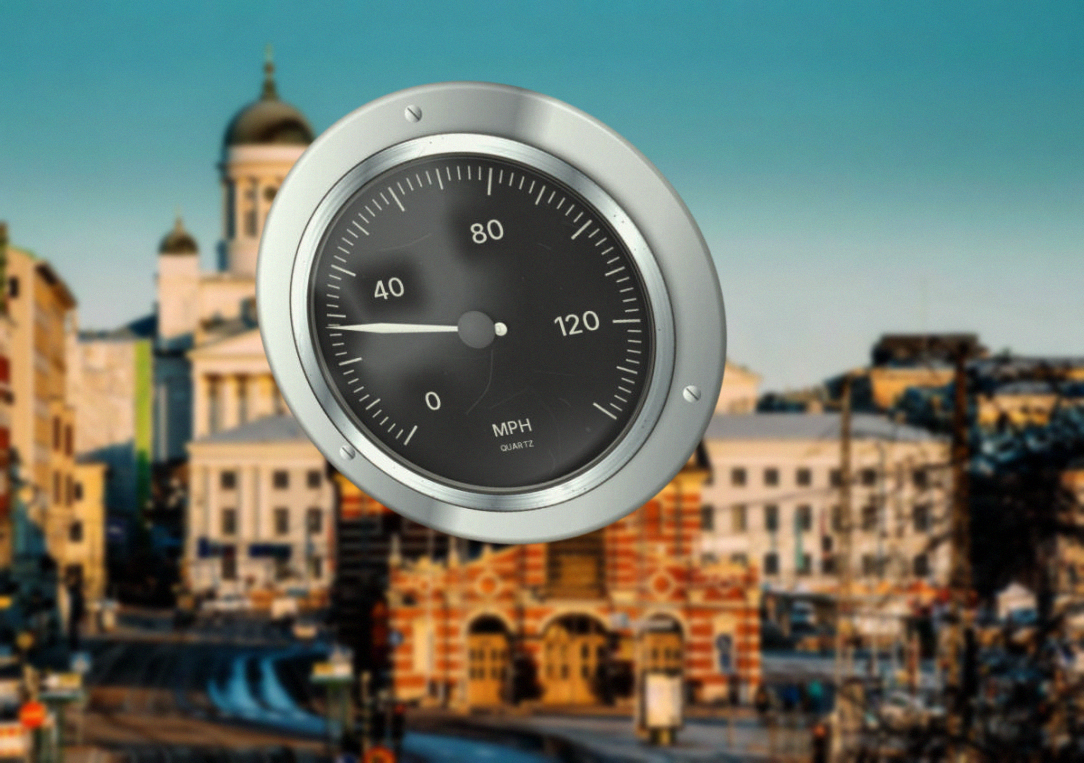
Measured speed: 28 mph
